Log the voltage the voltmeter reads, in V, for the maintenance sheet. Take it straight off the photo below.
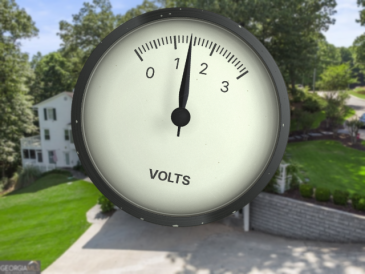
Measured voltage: 1.4 V
